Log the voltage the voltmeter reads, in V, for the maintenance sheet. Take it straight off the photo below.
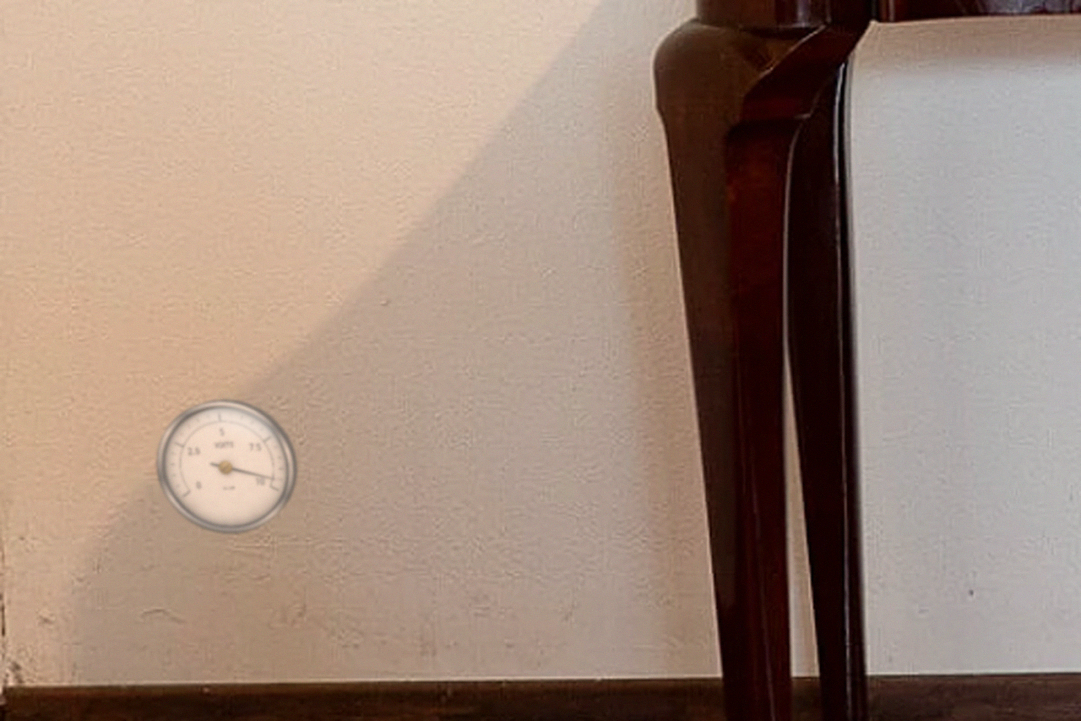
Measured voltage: 9.5 V
